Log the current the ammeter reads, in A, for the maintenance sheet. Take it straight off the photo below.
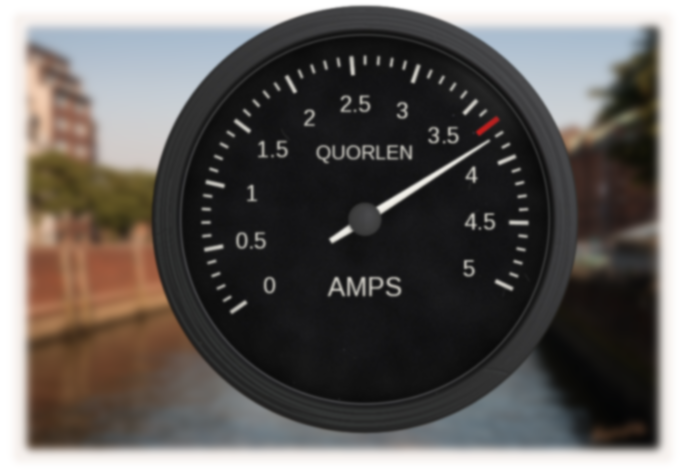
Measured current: 3.8 A
